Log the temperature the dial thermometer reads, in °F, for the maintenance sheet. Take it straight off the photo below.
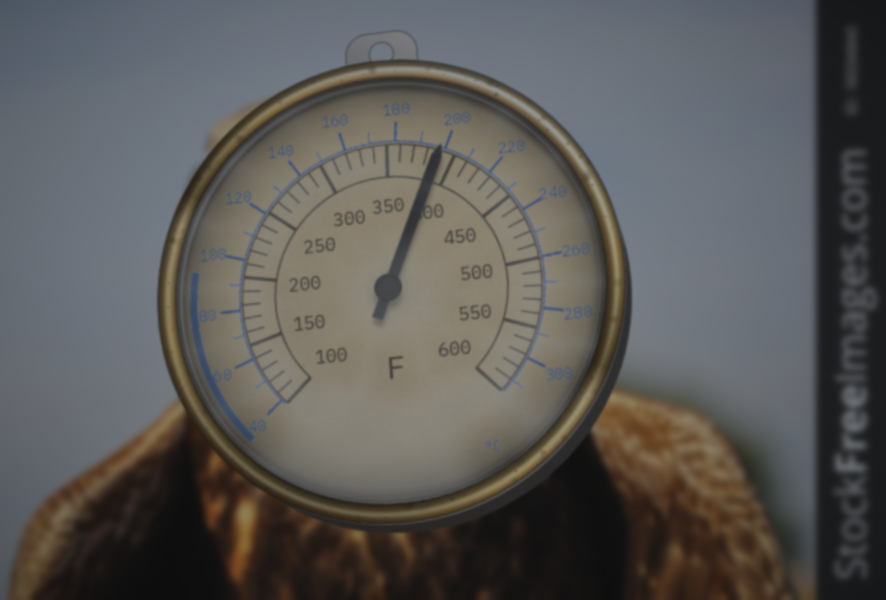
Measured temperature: 390 °F
